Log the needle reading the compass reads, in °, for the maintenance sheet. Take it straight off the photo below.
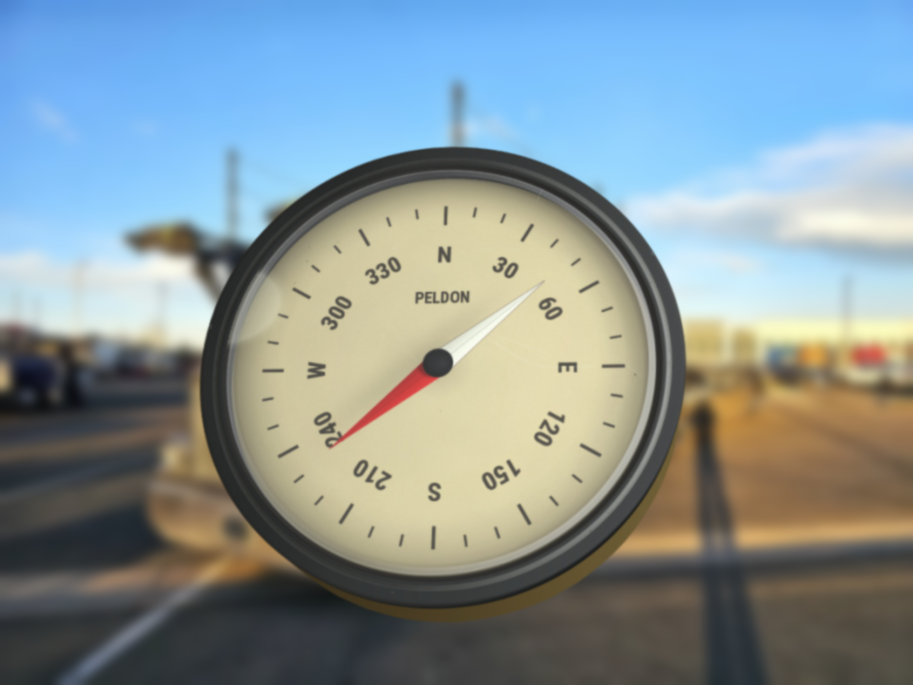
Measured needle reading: 230 °
